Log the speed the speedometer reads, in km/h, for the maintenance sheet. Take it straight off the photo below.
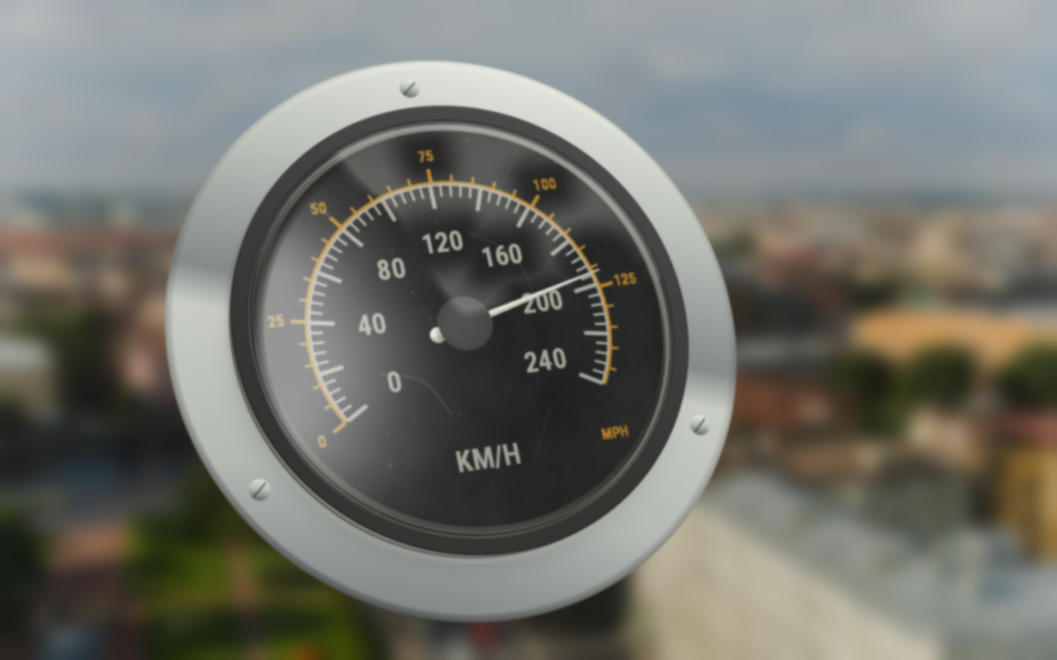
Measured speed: 196 km/h
